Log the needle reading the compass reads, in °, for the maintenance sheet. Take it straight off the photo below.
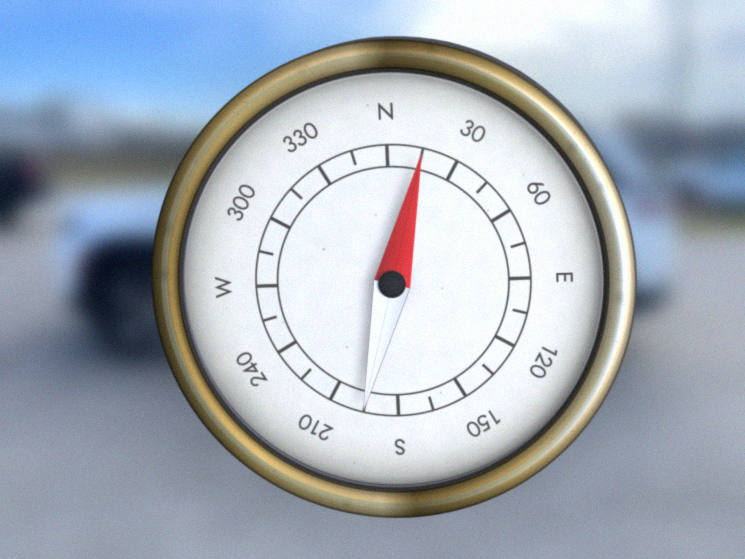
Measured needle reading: 15 °
